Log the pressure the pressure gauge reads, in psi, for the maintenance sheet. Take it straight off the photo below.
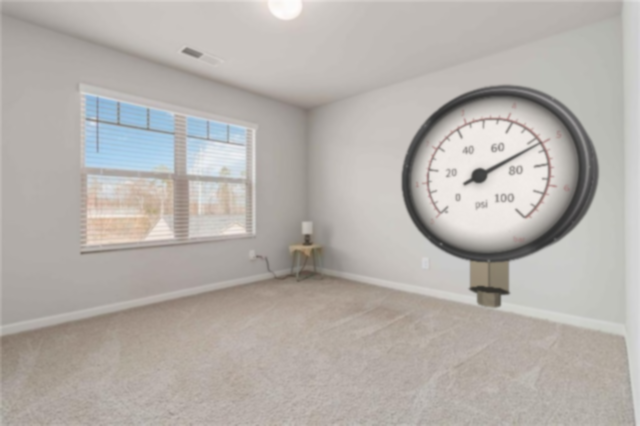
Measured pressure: 72.5 psi
